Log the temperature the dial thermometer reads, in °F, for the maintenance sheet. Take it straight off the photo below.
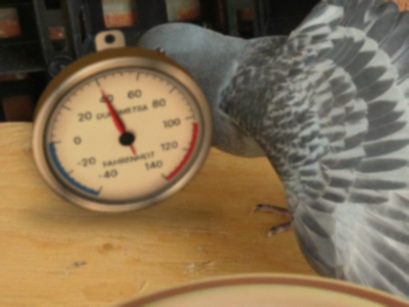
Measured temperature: 40 °F
